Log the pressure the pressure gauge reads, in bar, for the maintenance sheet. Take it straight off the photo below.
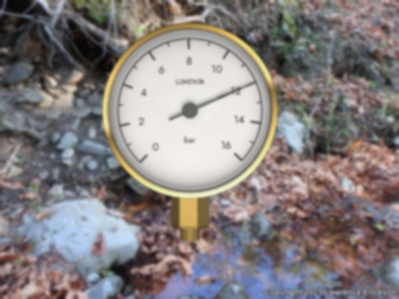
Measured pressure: 12 bar
